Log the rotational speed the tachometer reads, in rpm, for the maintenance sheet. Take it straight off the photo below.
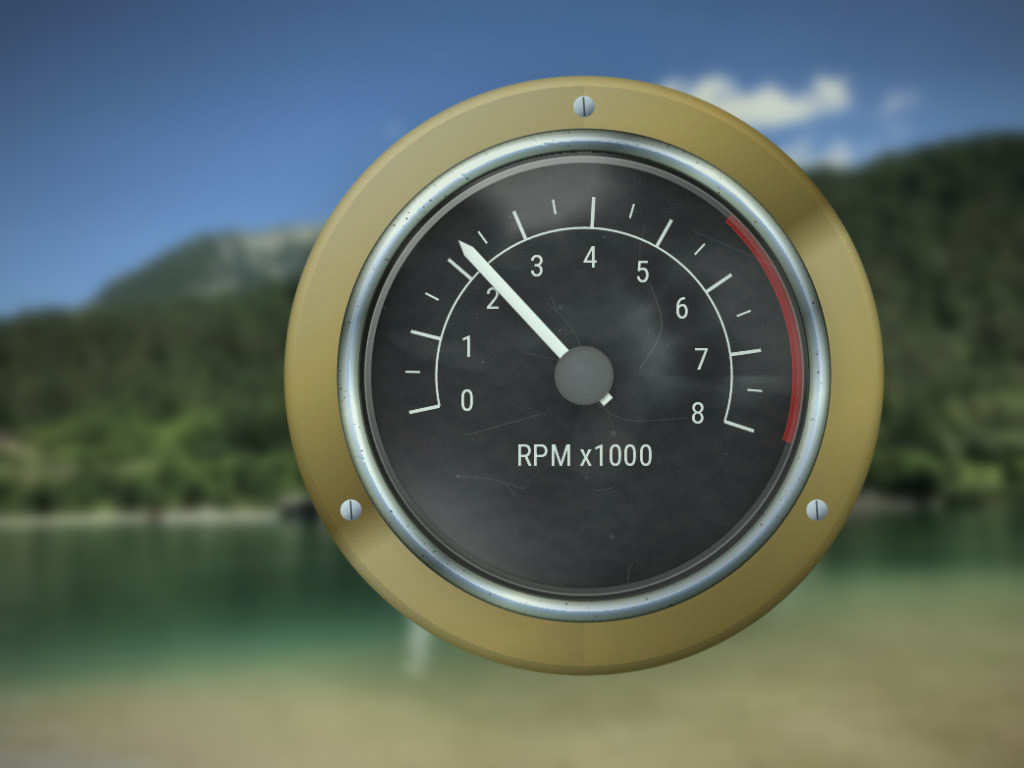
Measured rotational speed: 2250 rpm
